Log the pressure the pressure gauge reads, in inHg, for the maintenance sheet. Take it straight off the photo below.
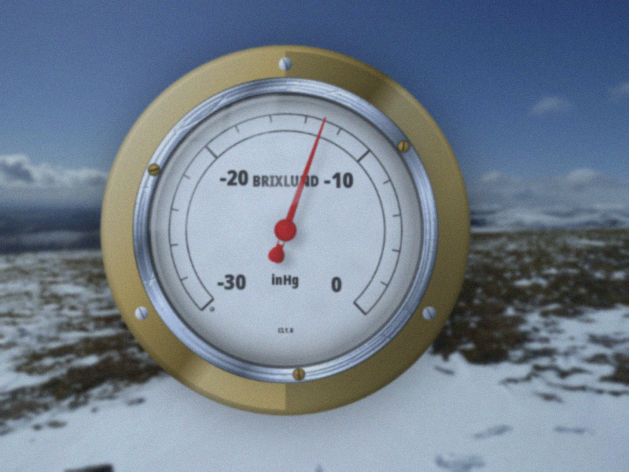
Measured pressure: -13 inHg
